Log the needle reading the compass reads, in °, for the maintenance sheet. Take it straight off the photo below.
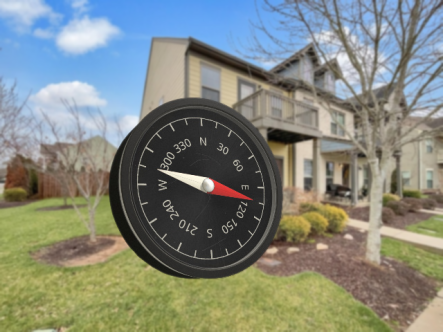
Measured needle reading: 105 °
